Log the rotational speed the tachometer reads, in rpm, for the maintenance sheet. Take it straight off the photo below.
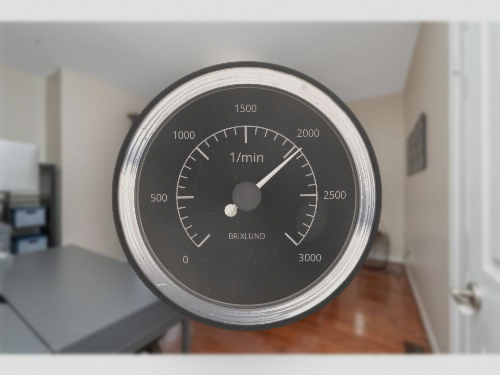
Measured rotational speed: 2050 rpm
